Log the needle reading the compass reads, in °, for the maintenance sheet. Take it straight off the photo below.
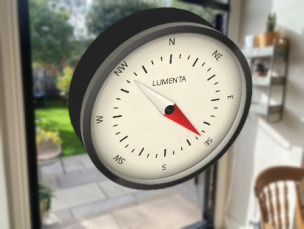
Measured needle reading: 135 °
